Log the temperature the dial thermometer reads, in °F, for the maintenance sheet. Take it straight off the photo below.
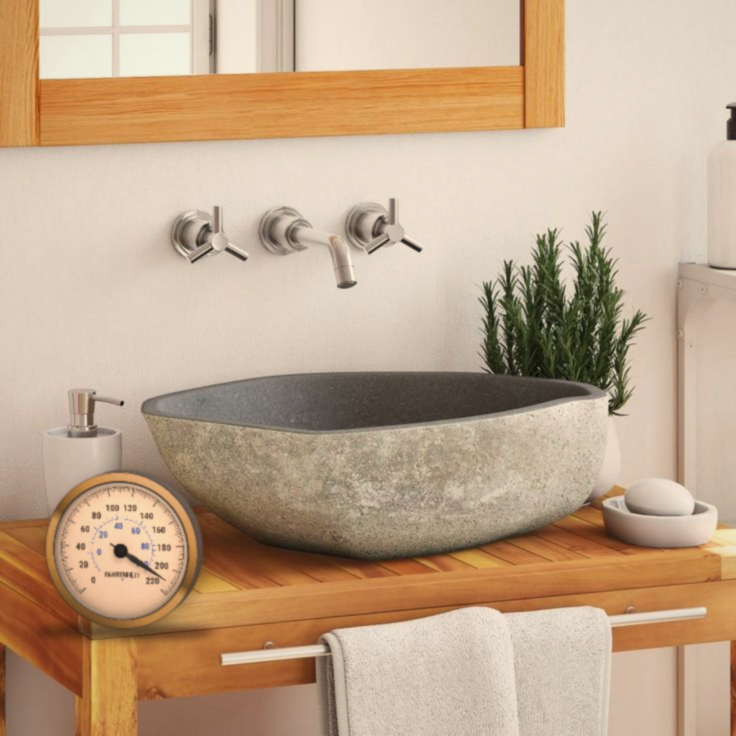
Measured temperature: 210 °F
